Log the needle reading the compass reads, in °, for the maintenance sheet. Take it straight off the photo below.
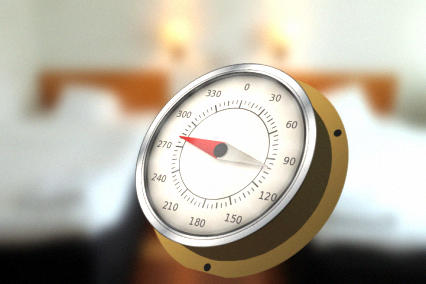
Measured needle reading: 280 °
